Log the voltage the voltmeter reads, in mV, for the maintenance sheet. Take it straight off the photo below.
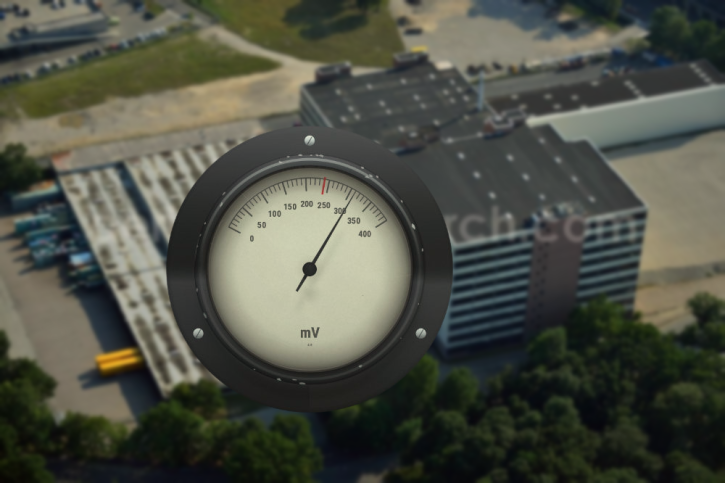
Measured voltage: 310 mV
